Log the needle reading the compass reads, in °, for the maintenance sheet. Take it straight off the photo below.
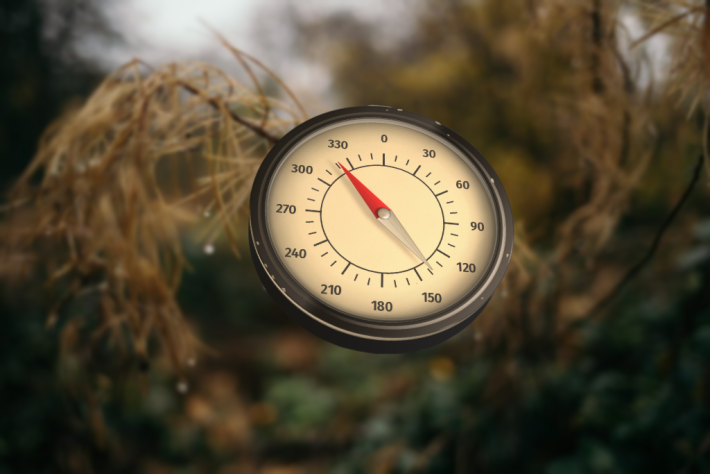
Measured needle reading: 320 °
